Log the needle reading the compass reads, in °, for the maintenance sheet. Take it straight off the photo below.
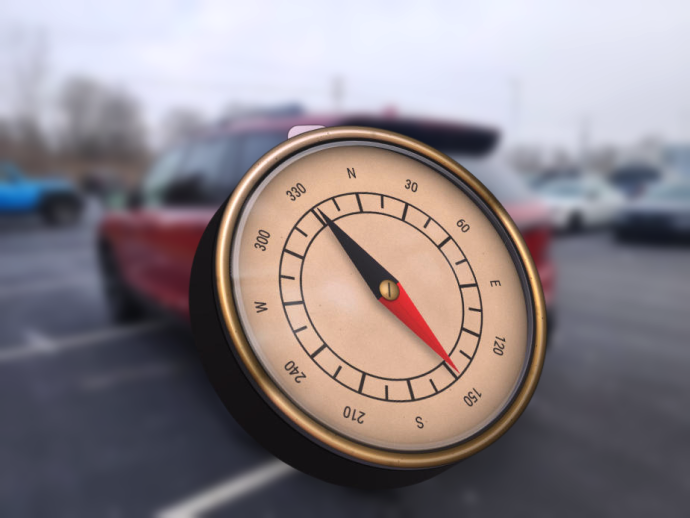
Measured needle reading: 150 °
